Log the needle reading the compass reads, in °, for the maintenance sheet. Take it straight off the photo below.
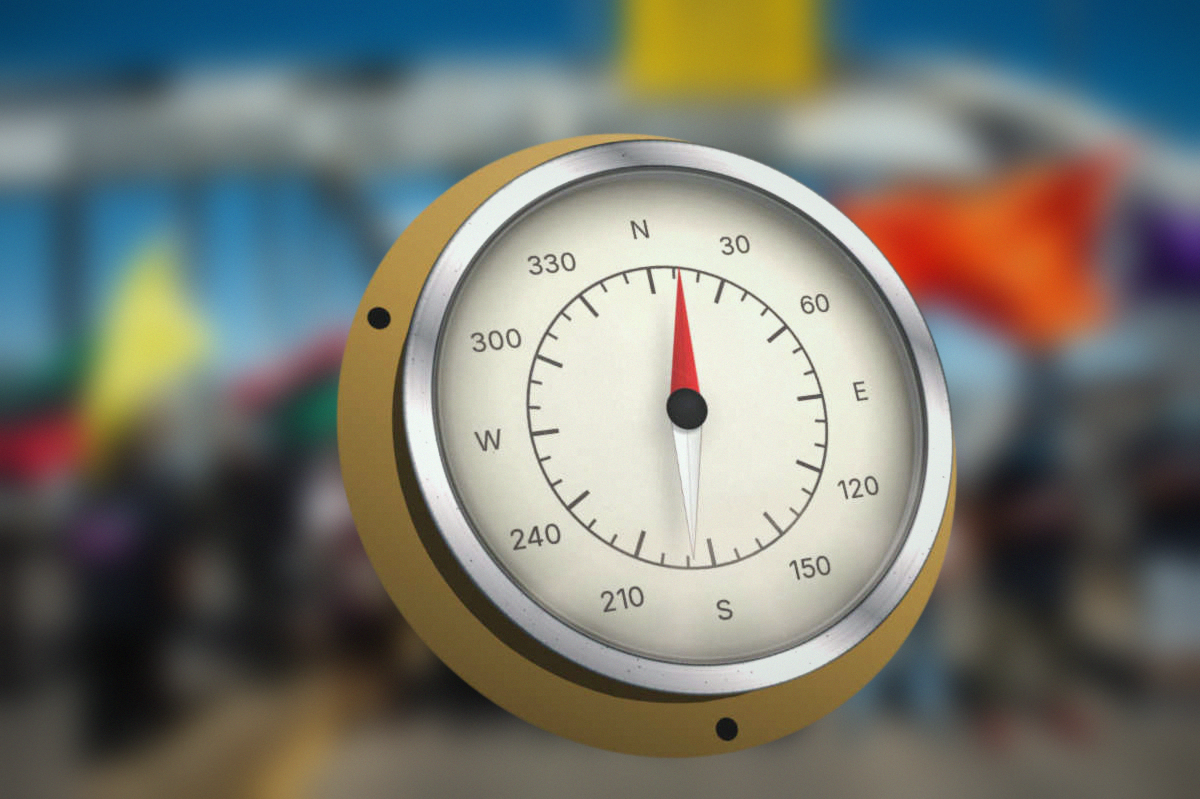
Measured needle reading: 10 °
